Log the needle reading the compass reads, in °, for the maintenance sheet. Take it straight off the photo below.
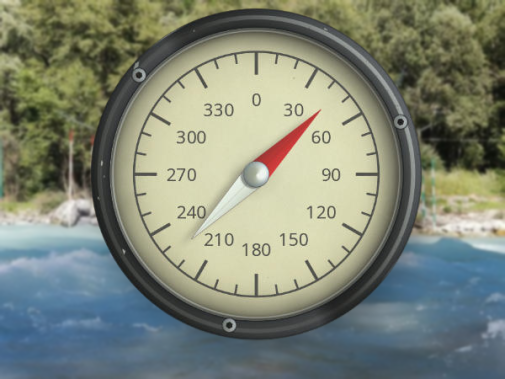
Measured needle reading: 45 °
